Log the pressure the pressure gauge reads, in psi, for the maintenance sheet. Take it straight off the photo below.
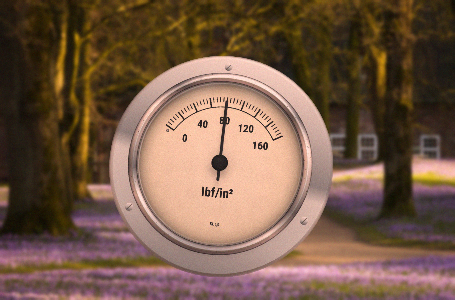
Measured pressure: 80 psi
